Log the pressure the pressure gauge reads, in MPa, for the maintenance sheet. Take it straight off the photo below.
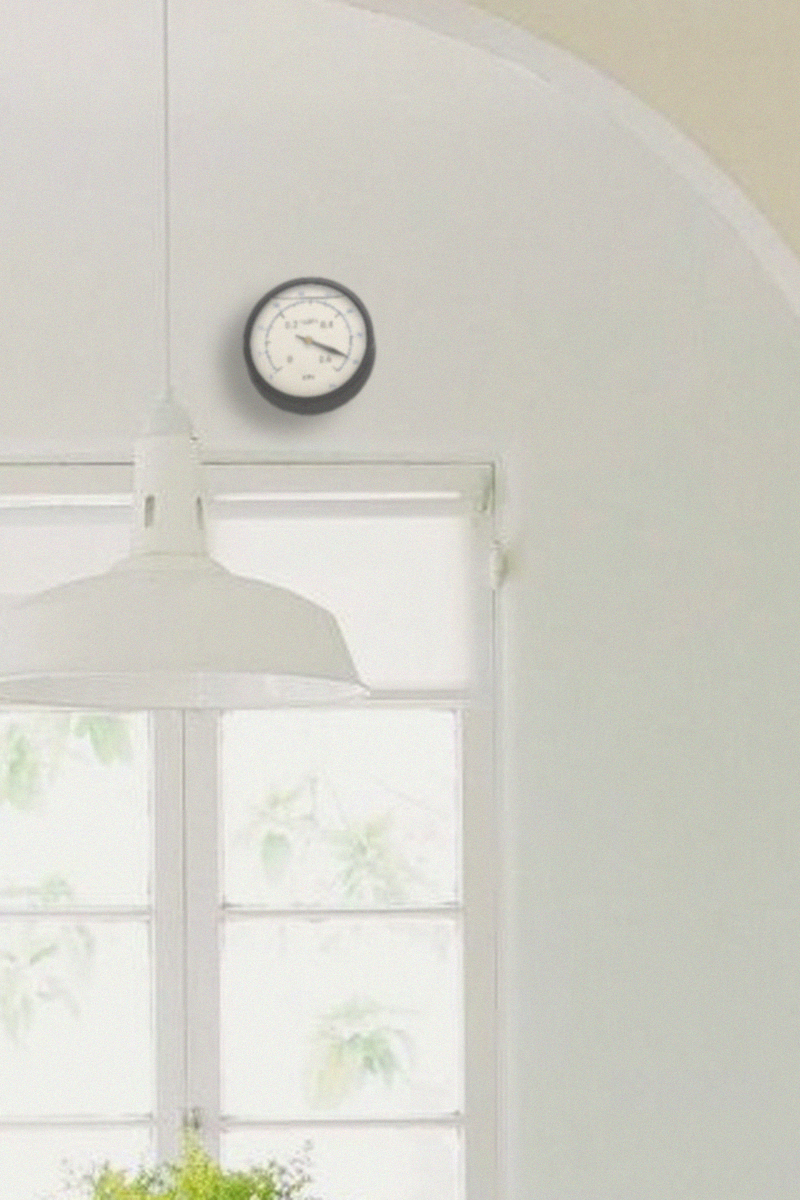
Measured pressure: 0.55 MPa
